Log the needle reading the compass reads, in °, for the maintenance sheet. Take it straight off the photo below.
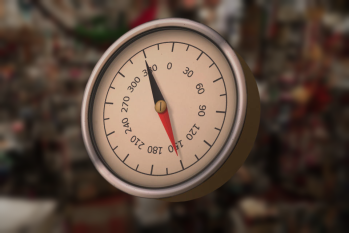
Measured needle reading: 150 °
